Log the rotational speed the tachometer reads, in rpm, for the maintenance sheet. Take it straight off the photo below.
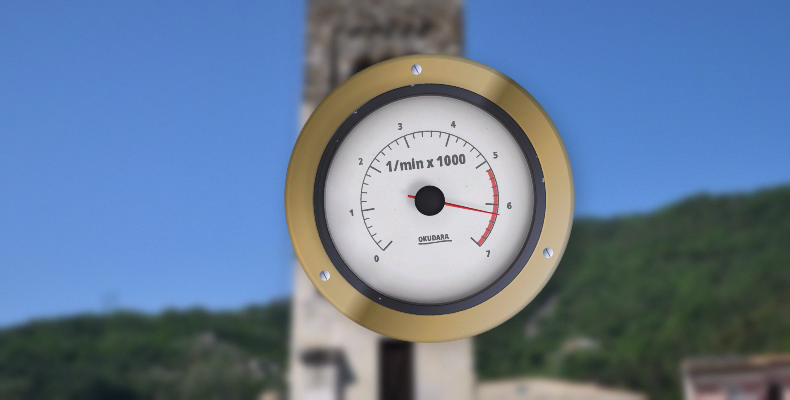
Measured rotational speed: 6200 rpm
